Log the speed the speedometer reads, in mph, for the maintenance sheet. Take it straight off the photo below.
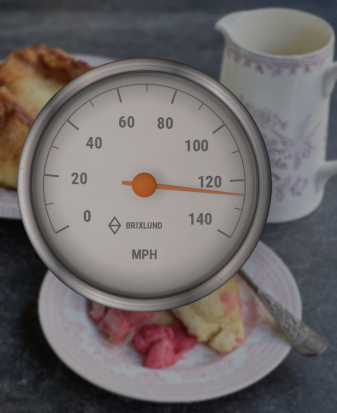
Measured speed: 125 mph
